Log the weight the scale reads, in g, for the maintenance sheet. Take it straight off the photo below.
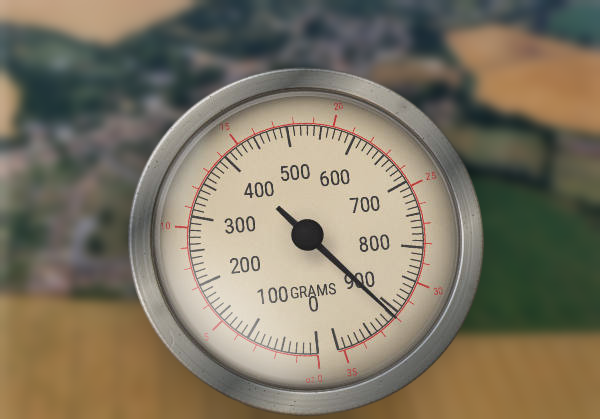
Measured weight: 910 g
